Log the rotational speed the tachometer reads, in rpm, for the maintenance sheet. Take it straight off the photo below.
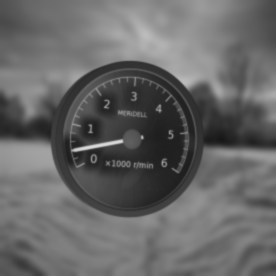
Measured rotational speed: 400 rpm
